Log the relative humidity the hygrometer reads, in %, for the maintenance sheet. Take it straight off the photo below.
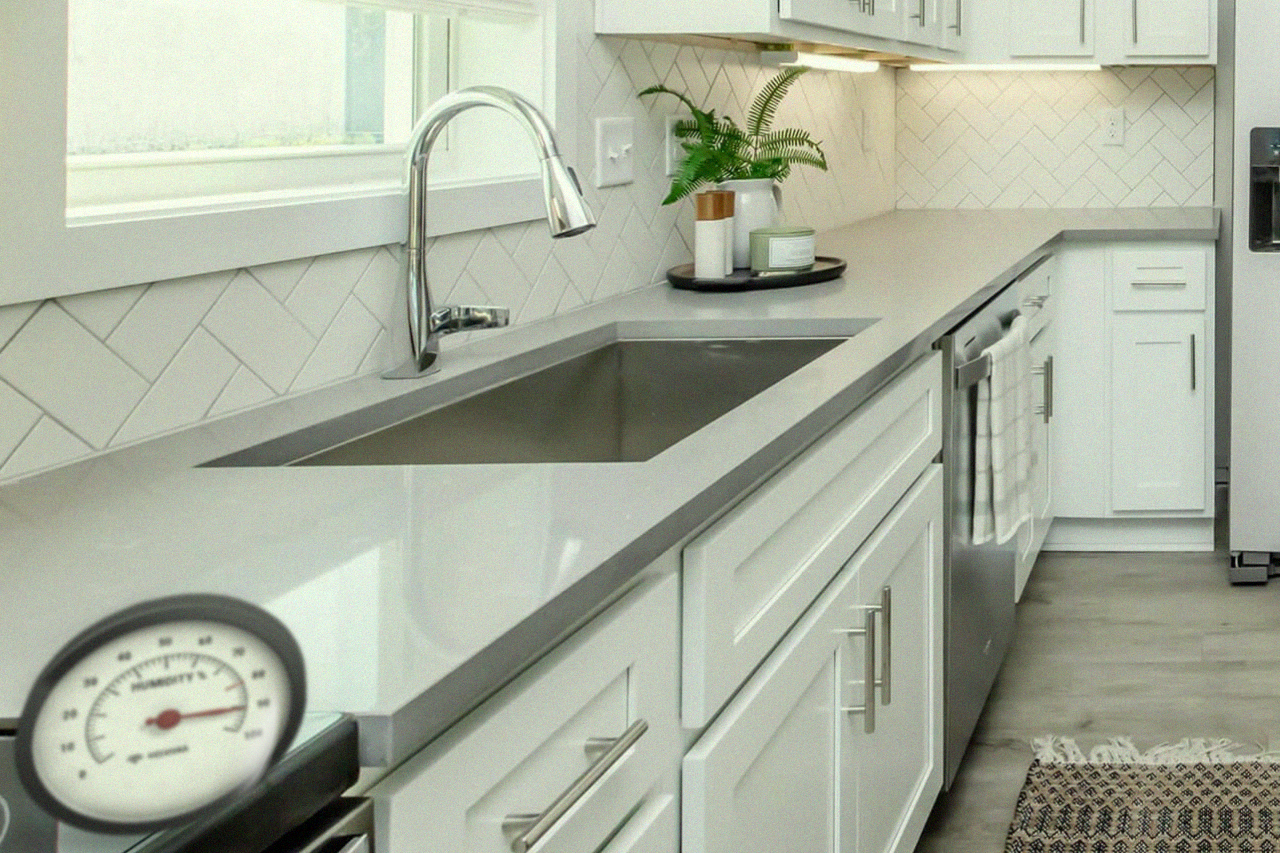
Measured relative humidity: 90 %
